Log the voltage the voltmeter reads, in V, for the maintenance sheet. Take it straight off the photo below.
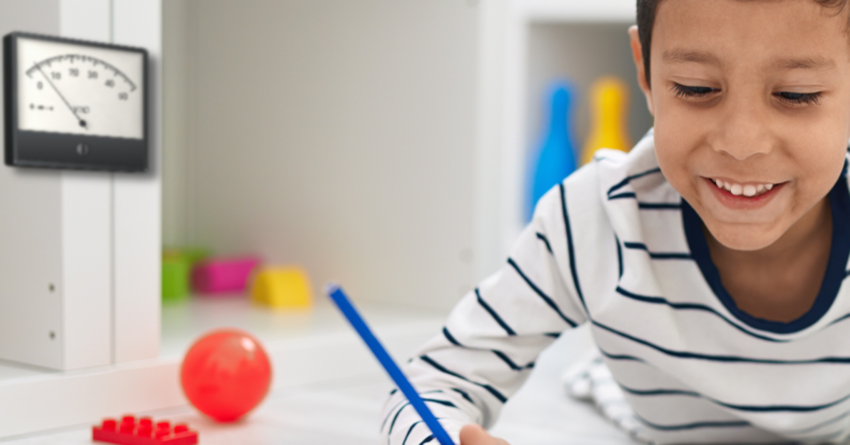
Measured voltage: 5 V
